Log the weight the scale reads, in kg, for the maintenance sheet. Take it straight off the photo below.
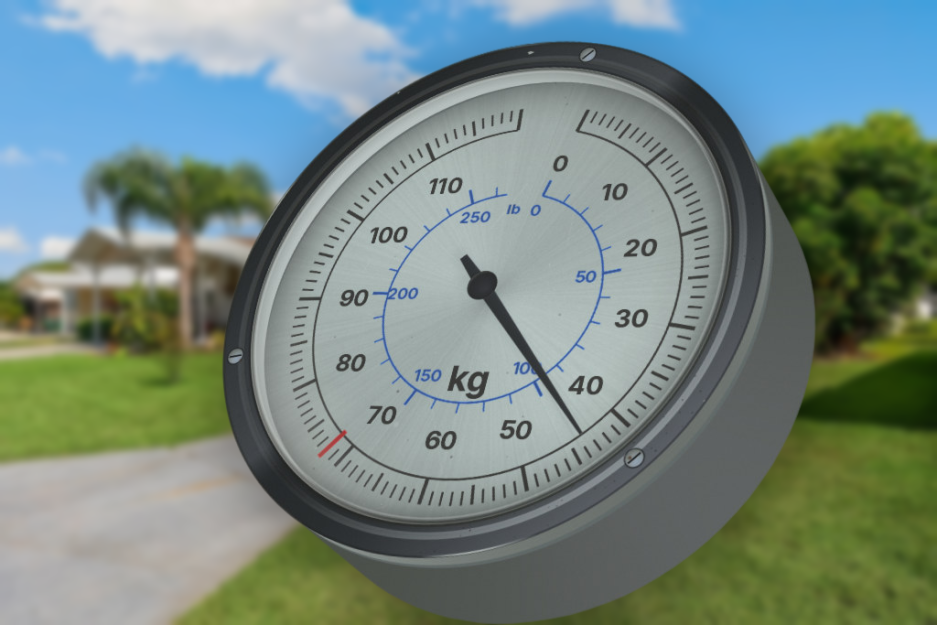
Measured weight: 43.5 kg
